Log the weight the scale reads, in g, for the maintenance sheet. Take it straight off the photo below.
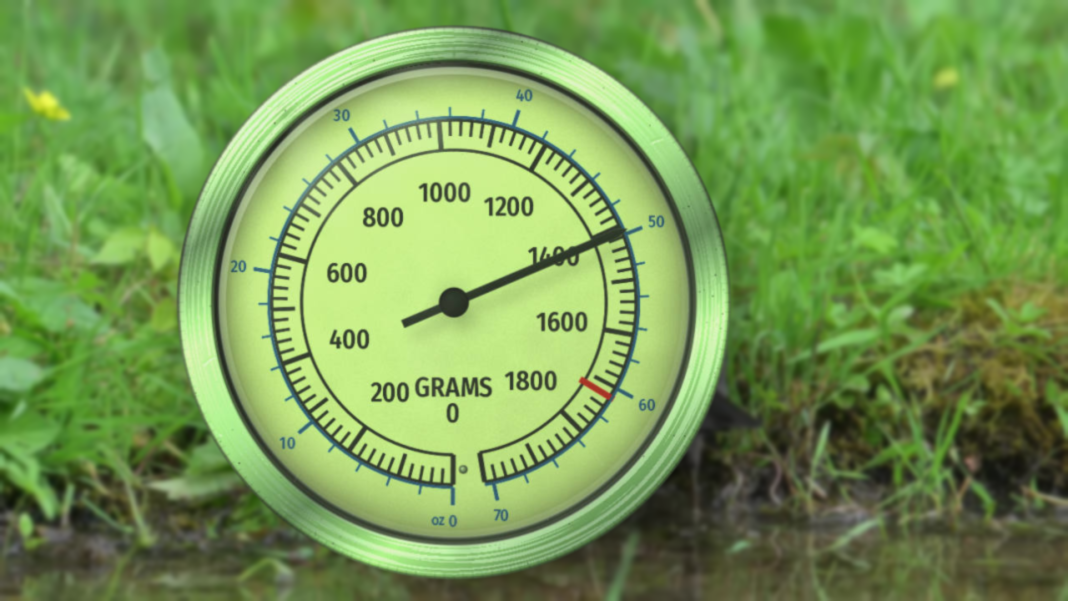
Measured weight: 1410 g
